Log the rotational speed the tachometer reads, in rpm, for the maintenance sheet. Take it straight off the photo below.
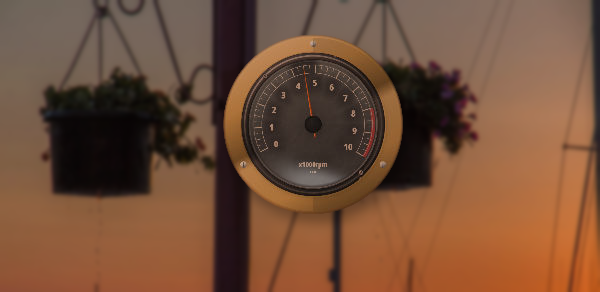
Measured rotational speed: 4500 rpm
